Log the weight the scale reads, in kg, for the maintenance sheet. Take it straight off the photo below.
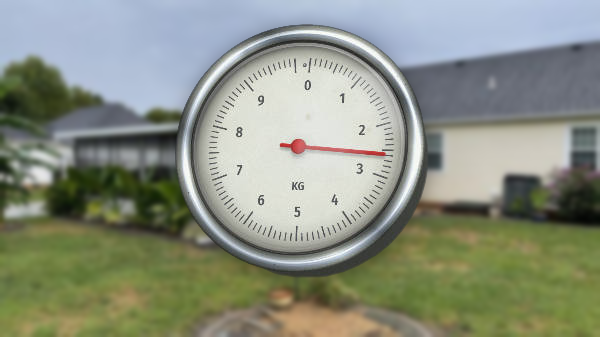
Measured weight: 2.6 kg
